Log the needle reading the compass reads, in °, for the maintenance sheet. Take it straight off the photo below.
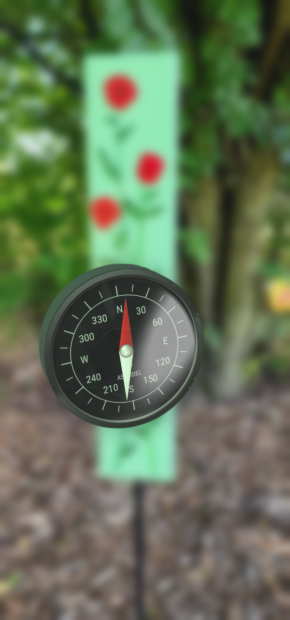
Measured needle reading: 7.5 °
